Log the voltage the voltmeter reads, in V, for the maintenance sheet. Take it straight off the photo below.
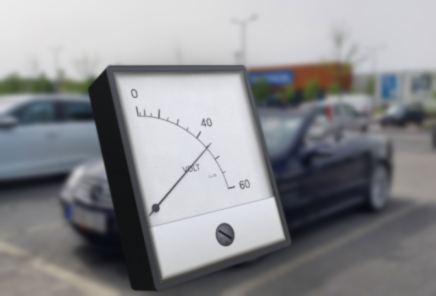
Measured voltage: 45 V
